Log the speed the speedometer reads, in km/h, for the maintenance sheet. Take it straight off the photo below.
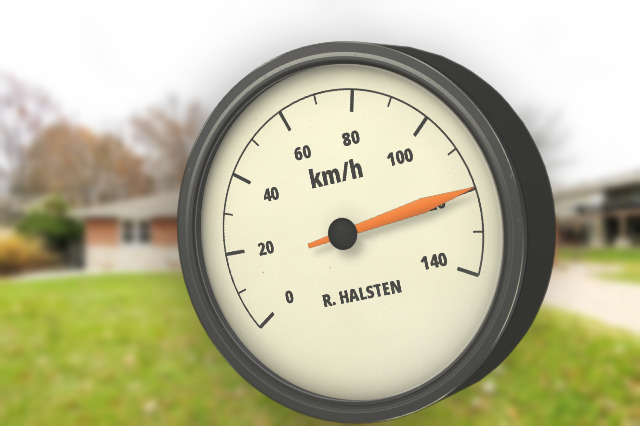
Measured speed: 120 km/h
